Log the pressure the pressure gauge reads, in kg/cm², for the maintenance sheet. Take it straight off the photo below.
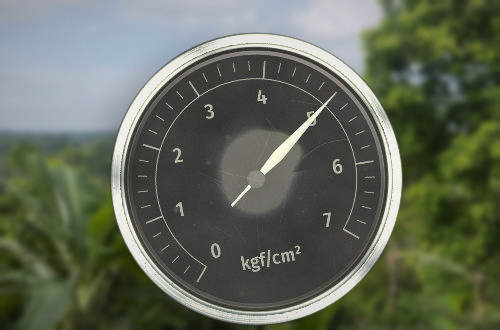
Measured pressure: 5 kg/cm²
